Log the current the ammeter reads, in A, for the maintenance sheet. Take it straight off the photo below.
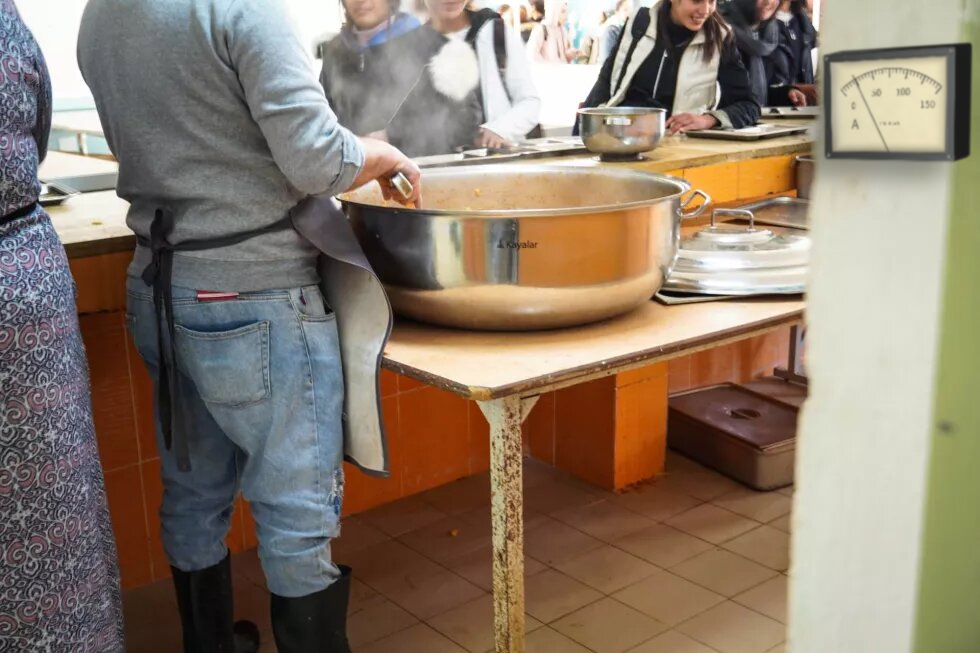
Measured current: 25 A
